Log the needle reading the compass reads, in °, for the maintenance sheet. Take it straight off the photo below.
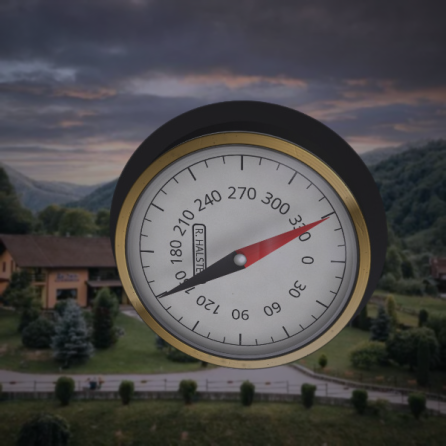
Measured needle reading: 330 °
